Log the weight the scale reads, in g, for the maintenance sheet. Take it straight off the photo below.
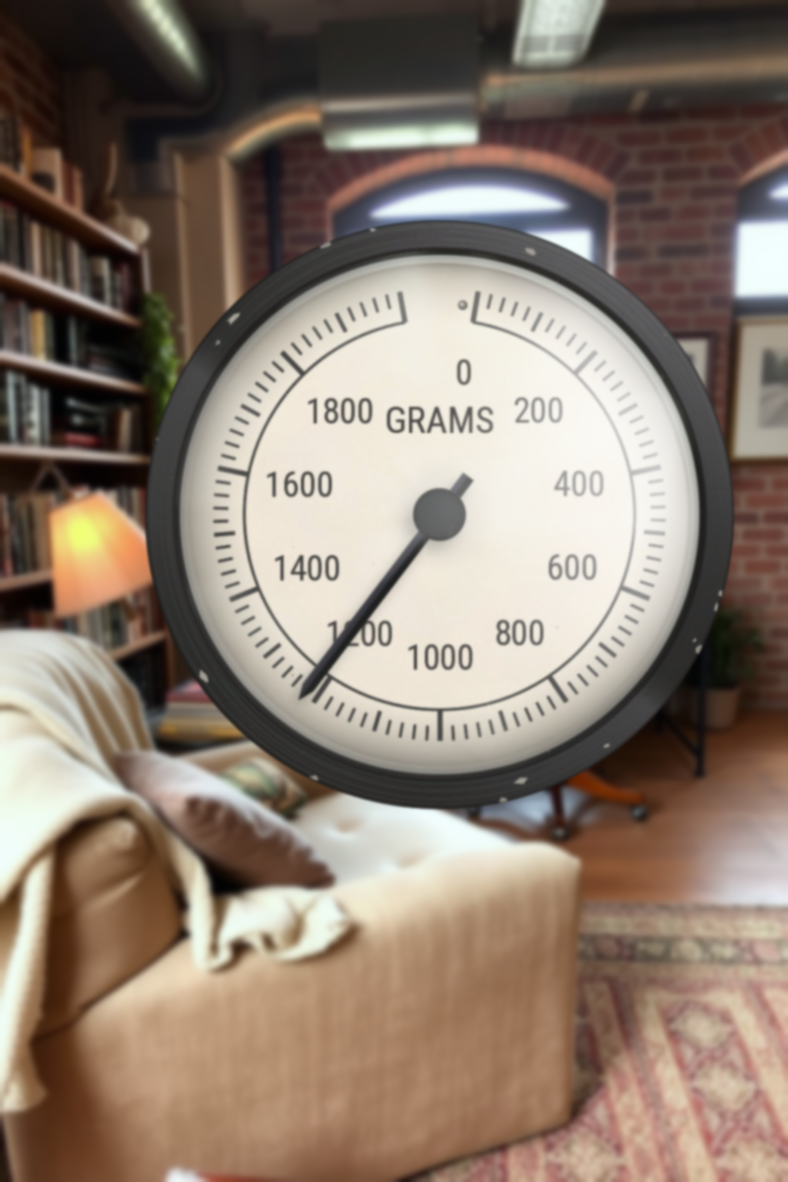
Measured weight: 1220 g
